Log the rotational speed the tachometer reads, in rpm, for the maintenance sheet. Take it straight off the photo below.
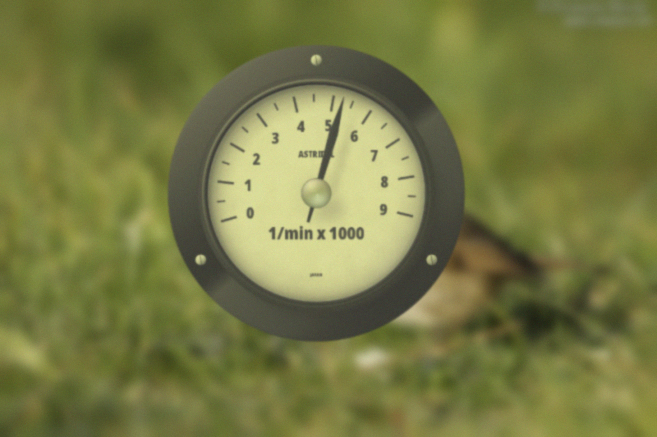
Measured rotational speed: 5250 rpm
